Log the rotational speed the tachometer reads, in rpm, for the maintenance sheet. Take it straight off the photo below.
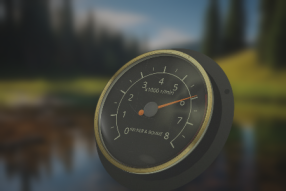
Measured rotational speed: 6000 rpm
